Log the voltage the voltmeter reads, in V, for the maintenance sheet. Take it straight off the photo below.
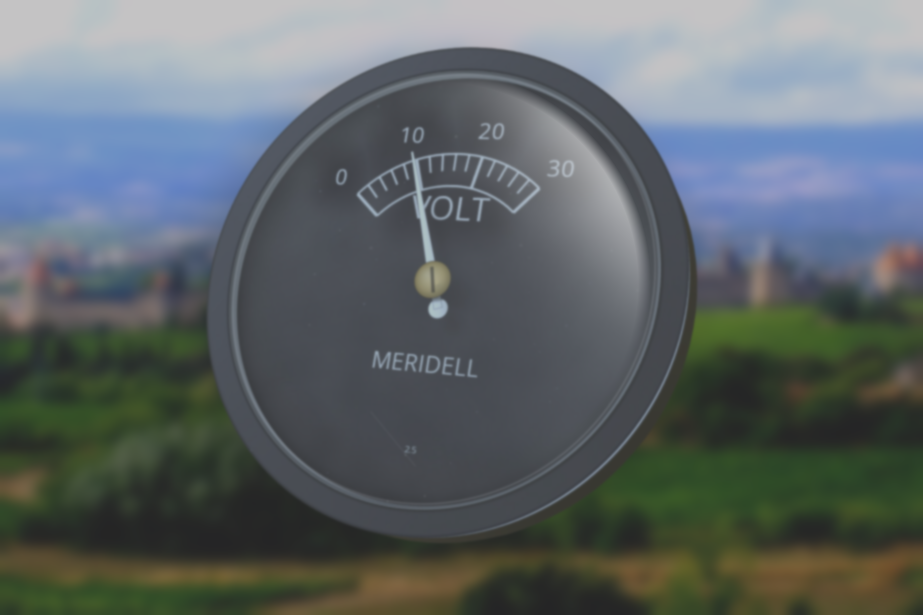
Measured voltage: 10 V
